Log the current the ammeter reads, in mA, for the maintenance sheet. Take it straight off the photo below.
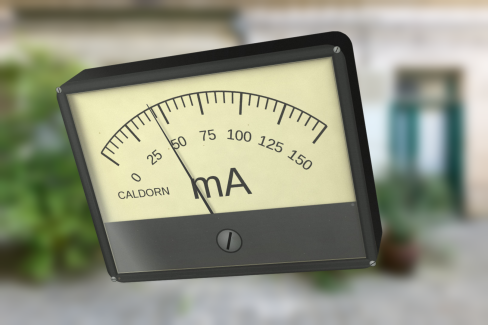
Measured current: 45 mA
